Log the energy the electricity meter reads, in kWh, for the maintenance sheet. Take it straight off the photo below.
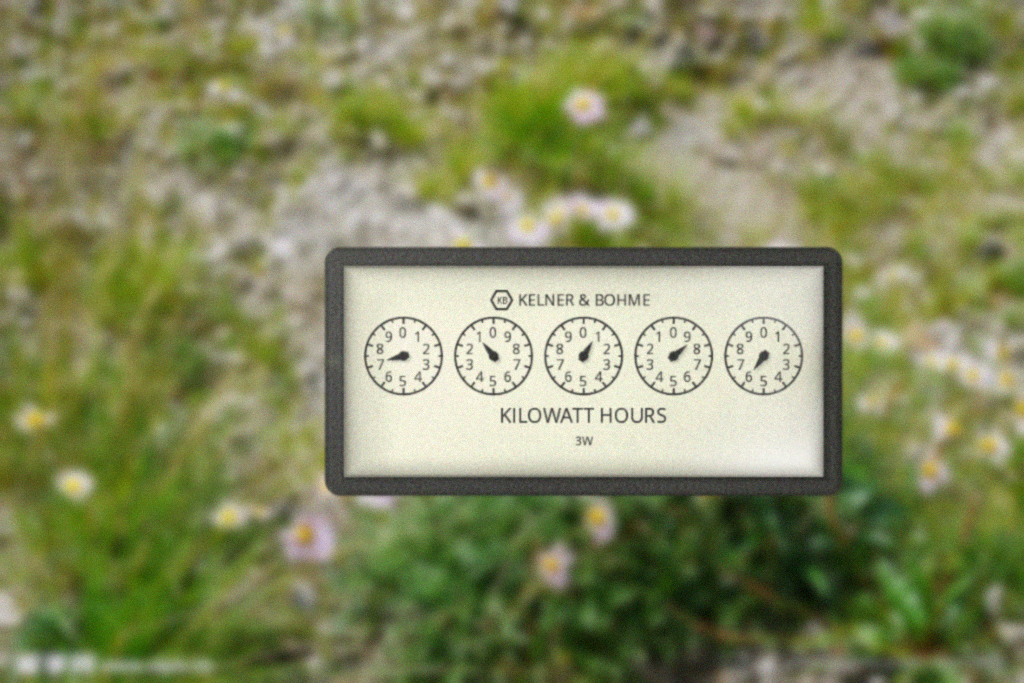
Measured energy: 71086 kWh
